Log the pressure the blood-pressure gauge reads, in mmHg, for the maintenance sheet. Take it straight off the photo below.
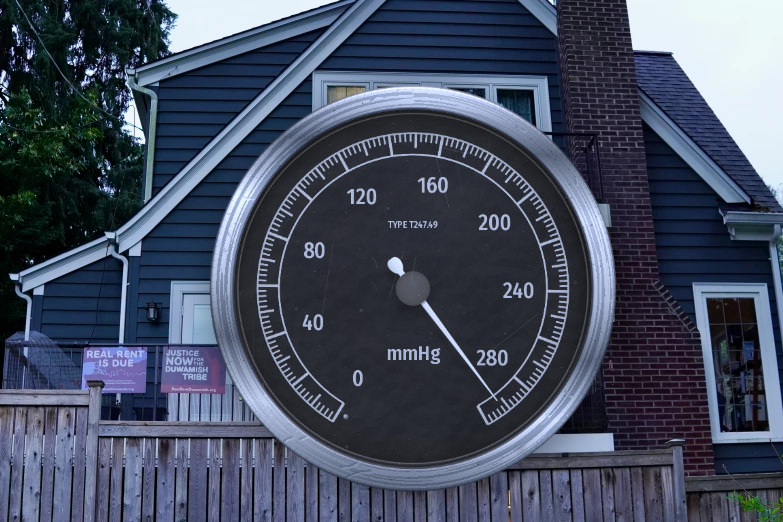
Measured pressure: 292 mmHg
